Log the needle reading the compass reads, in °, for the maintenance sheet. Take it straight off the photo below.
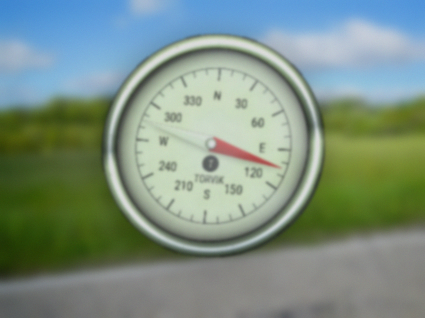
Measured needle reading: 105 °
